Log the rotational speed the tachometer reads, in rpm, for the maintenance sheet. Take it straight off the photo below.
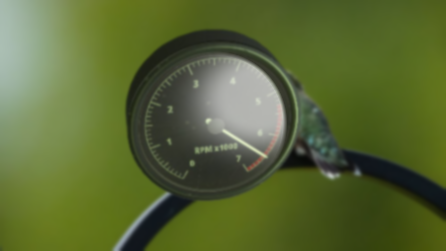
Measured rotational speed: 6500 rpm
